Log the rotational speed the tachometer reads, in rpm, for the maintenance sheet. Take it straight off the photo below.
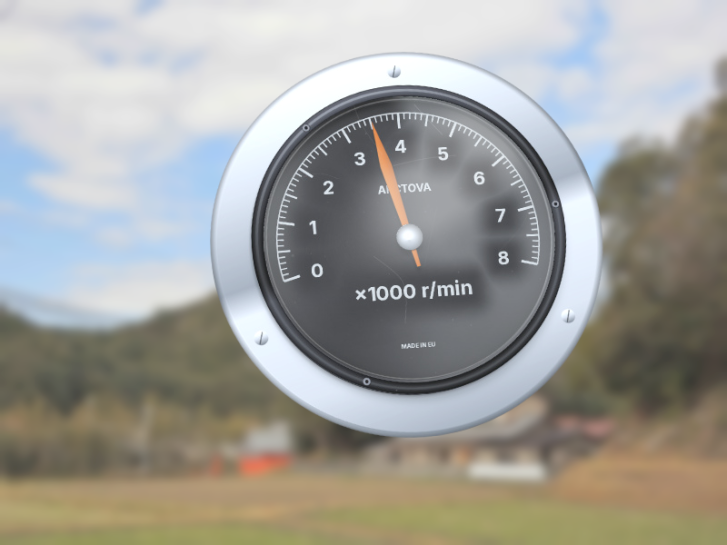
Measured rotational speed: 3500 rpm
